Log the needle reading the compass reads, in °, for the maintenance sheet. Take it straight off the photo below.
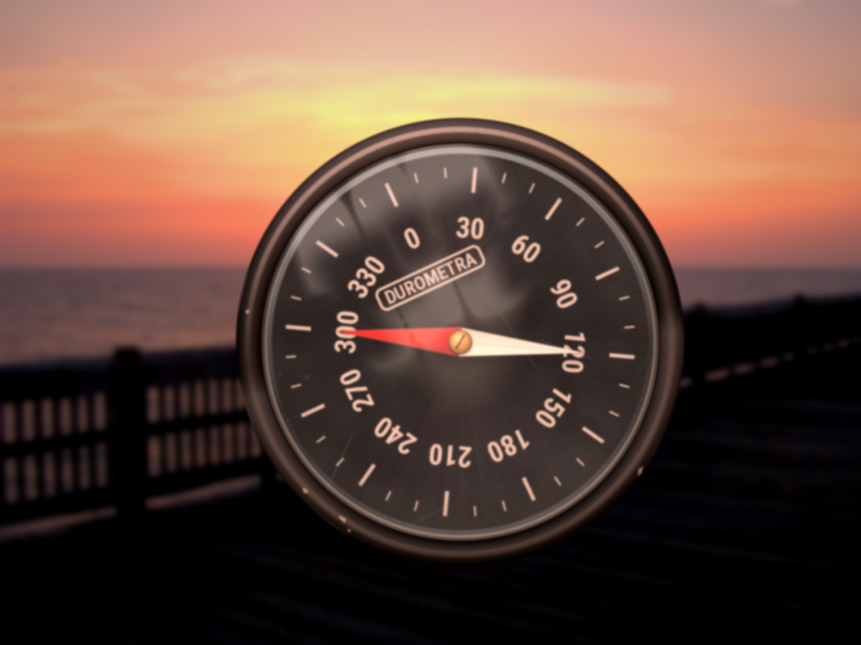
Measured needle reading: 300 °
